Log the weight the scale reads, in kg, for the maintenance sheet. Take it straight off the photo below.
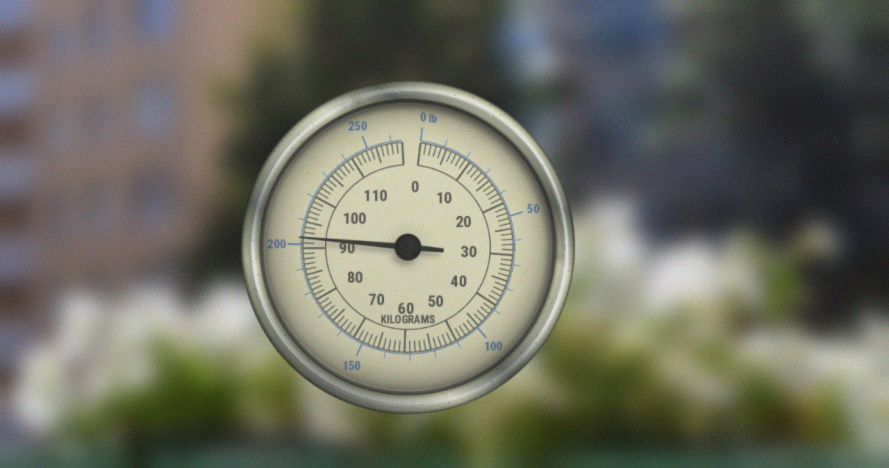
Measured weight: 92 kg
